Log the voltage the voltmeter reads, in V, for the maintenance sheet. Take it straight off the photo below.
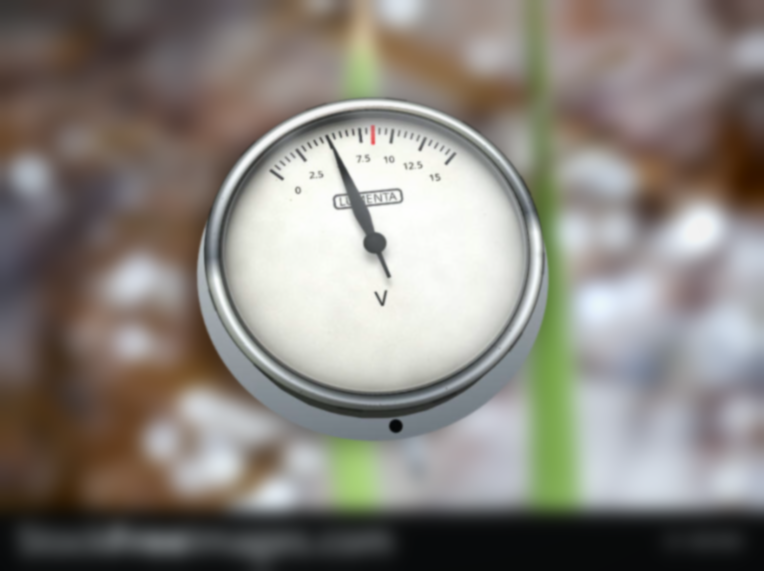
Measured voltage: 5 V
